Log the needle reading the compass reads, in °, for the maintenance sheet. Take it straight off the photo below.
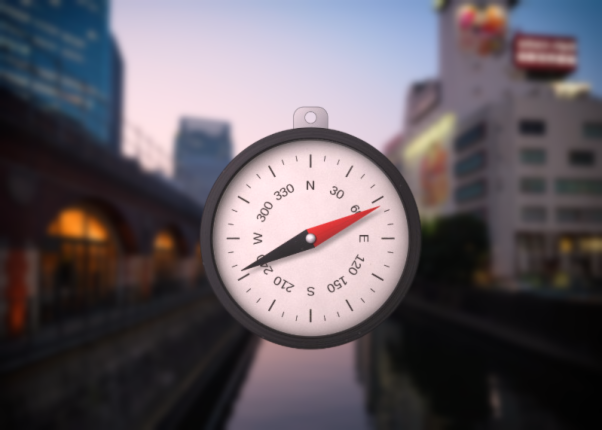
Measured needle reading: 65 °
